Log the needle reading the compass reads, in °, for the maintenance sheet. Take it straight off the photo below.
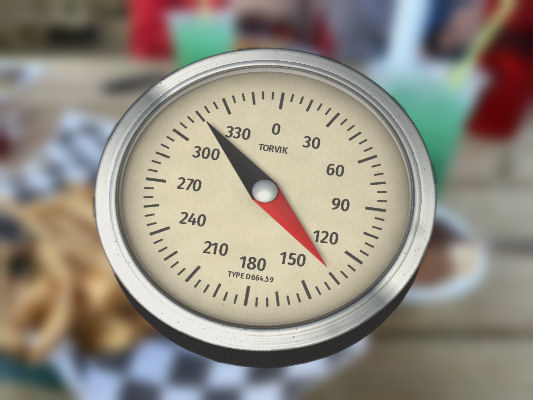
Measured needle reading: 135 °
